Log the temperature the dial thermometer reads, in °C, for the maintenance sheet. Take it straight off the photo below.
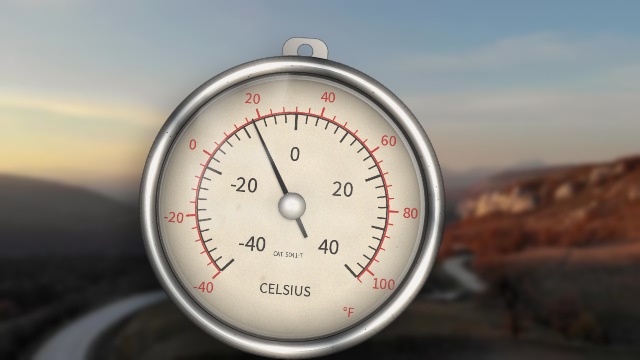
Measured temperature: -8 °C
